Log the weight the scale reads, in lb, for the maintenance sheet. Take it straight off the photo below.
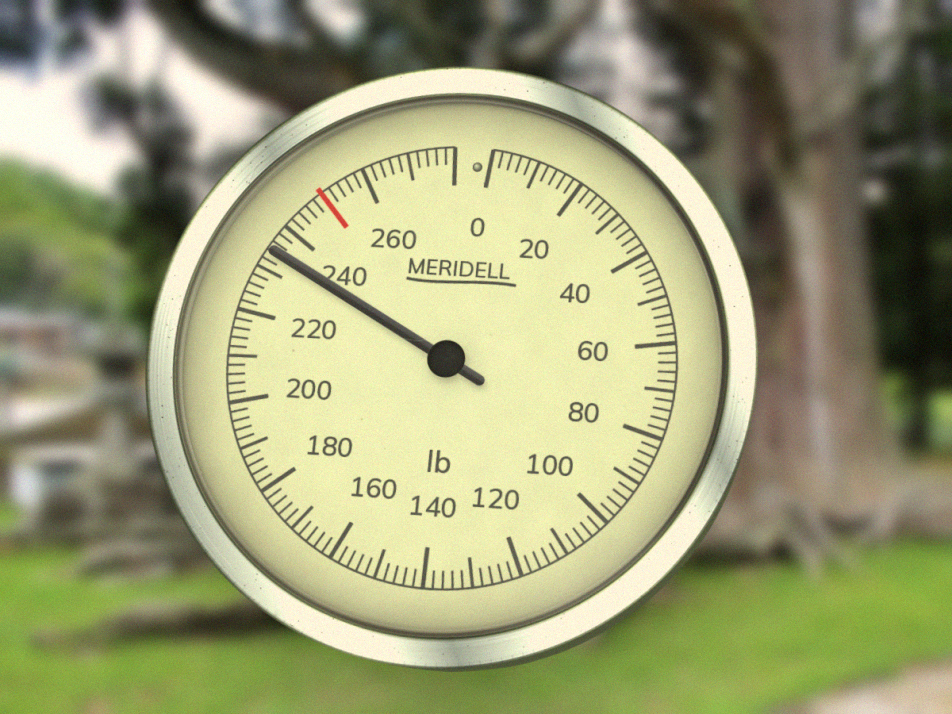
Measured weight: 234 lb
